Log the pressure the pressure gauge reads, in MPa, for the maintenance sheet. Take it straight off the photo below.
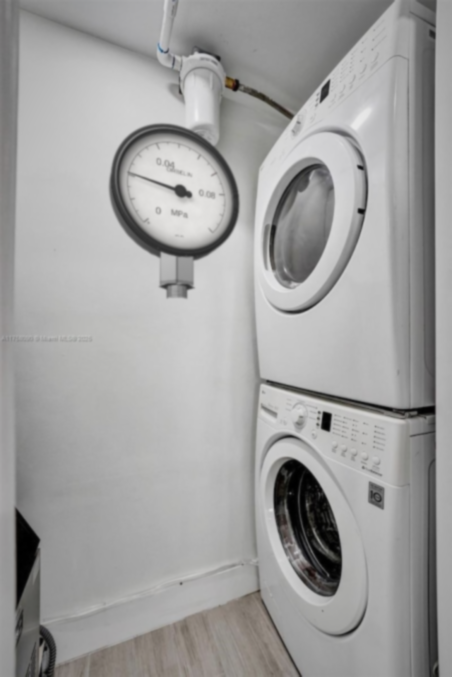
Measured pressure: 0.02 MPa
